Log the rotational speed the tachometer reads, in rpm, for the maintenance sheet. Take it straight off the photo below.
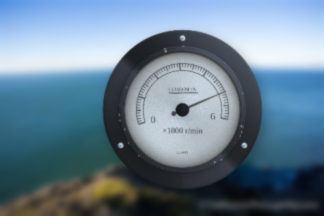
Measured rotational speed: 5000 rpm
